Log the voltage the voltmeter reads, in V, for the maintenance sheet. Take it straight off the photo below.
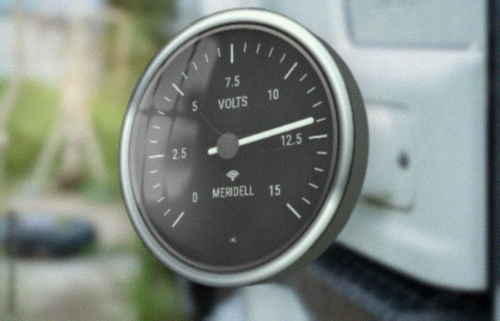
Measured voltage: 12 V
